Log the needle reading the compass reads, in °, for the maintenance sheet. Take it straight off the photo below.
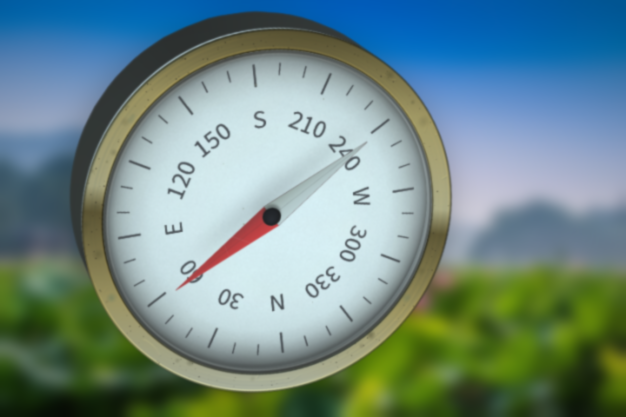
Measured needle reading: 60 °
